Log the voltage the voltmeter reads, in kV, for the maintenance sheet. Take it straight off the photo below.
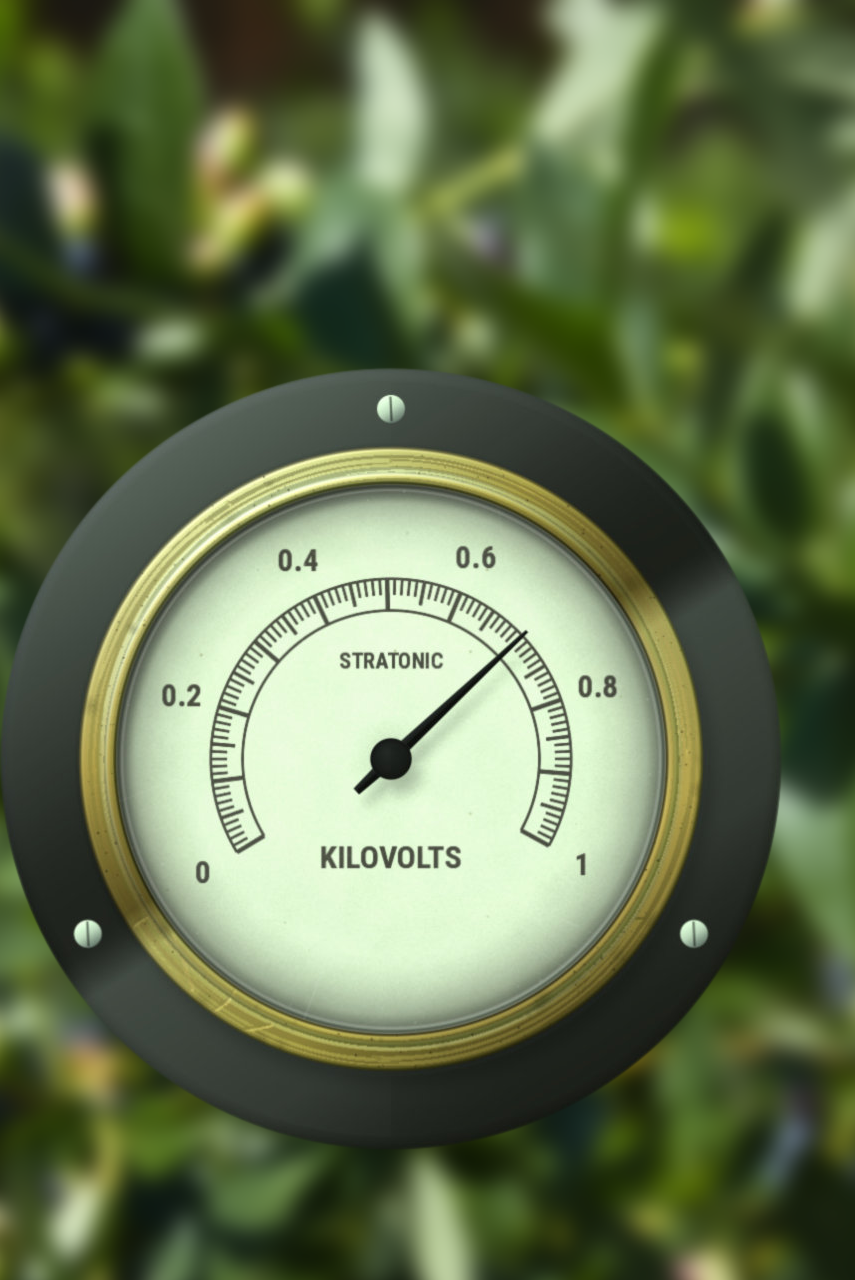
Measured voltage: 0.7 kV
